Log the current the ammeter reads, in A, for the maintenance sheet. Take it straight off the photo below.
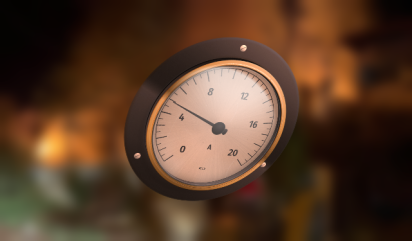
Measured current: 5 A
